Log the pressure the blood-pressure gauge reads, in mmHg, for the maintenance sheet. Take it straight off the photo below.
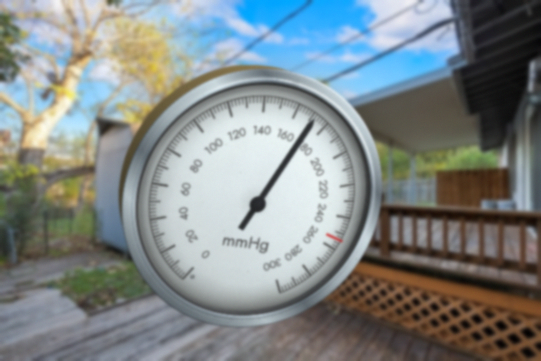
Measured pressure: 170 mmHg
